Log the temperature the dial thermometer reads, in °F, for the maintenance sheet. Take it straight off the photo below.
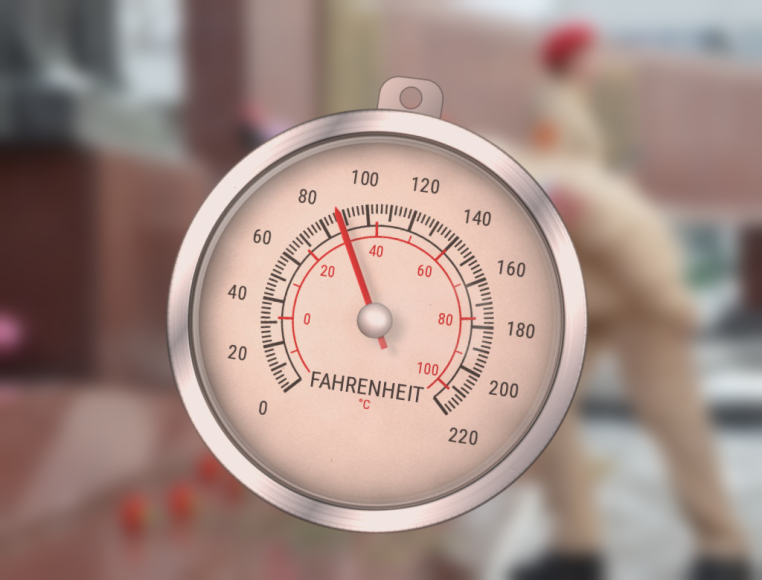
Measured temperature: 88 °F
